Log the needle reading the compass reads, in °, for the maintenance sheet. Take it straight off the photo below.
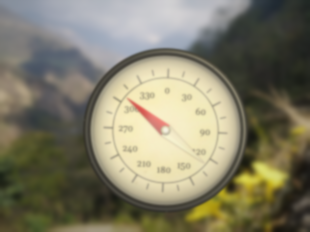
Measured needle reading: 307.5 °
